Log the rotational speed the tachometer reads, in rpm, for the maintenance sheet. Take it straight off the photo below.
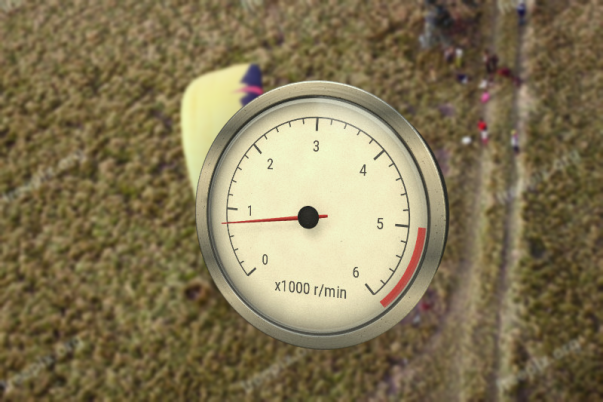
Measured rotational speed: 800 rpm
